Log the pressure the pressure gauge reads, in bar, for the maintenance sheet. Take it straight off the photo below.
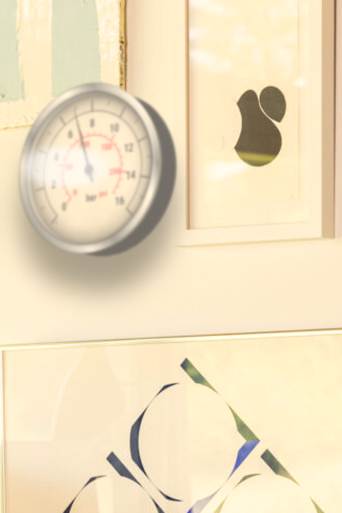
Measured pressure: 7 bar
